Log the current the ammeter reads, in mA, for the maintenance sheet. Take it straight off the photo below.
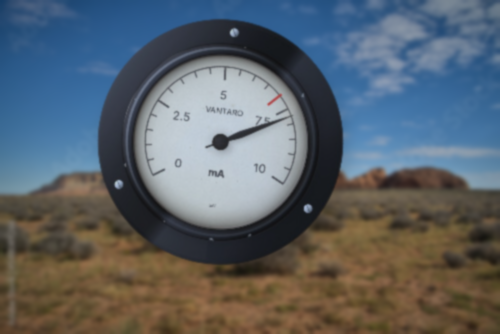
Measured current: 7.75 mA
